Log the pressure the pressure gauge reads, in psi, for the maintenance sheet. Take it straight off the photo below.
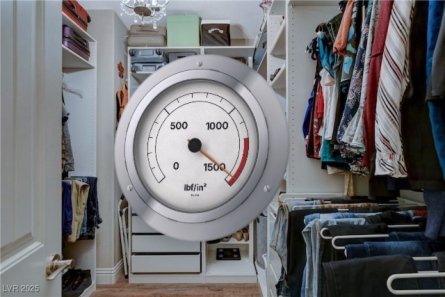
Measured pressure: 1450 psi
